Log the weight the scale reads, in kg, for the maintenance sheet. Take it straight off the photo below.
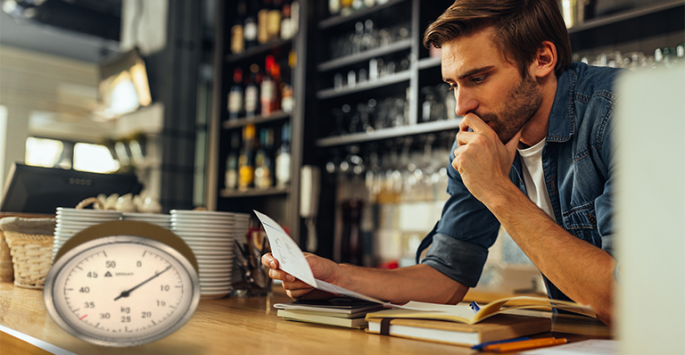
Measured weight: 5 kg
